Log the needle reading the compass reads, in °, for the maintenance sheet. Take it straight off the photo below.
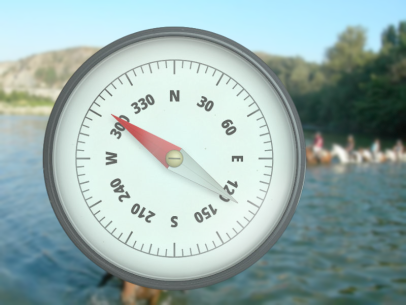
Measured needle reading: 305 °
